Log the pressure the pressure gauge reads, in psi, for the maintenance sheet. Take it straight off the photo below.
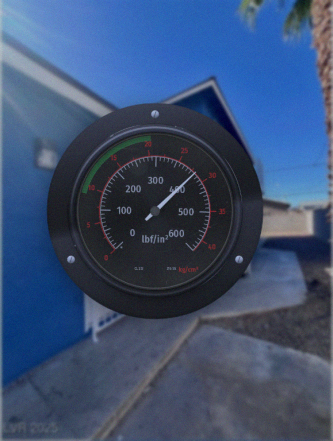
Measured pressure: 400 psi
